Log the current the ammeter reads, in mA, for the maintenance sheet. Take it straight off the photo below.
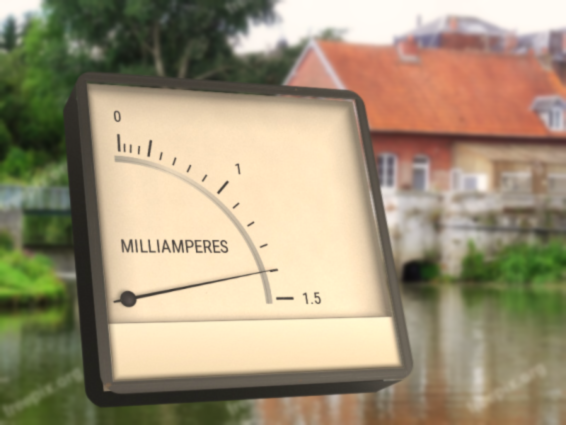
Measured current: 1.4 mA
